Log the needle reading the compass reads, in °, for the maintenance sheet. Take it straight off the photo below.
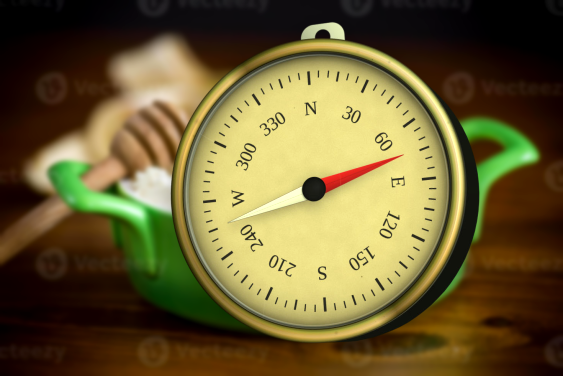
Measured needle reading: 75 °
